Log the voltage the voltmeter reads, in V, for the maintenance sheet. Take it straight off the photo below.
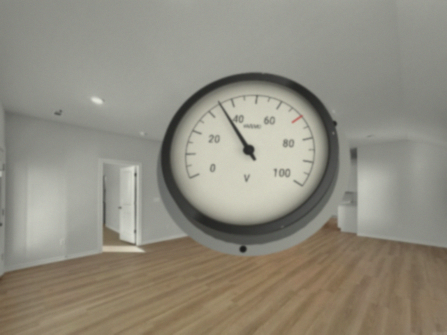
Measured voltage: 35 V
